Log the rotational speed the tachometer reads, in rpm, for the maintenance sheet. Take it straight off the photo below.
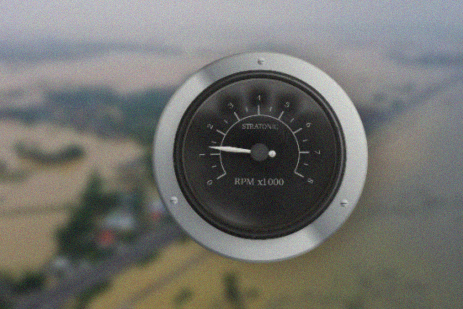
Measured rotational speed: 1250 rpm
